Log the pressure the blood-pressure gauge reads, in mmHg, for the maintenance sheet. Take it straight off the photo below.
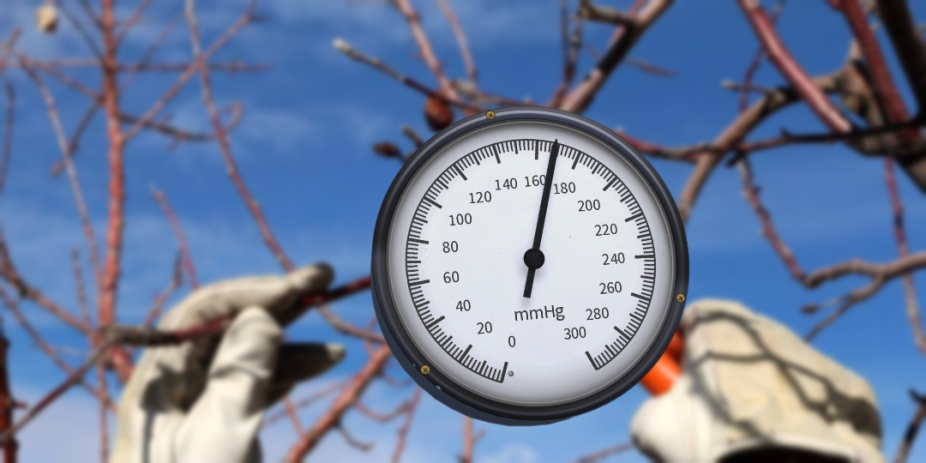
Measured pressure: 168 mmHg
